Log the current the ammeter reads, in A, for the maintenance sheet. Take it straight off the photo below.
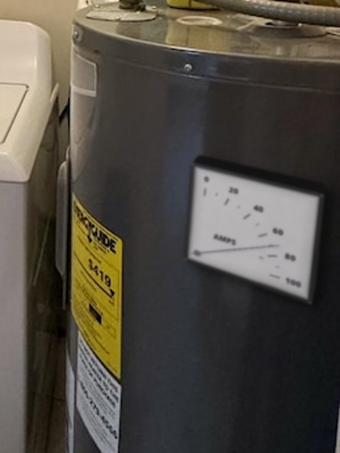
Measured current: 70 A
